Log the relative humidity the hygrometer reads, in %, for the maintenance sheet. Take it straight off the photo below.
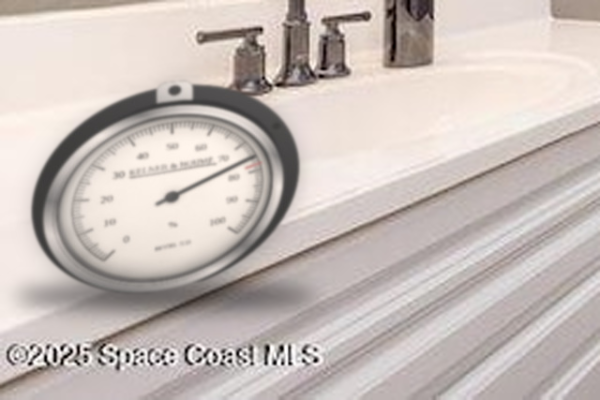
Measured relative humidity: 75 %
